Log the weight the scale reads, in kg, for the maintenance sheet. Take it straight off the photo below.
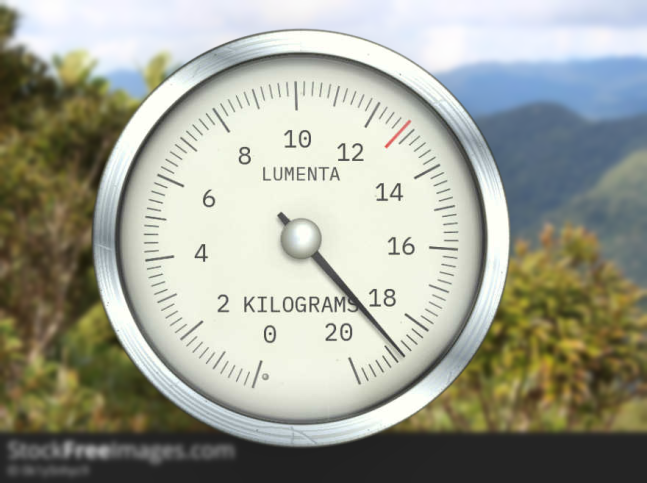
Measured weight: 18.8 kg
